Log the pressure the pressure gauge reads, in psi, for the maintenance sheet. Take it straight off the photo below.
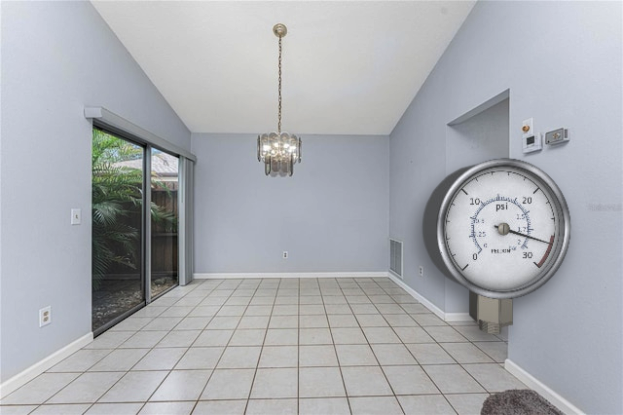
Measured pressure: 27 psi
